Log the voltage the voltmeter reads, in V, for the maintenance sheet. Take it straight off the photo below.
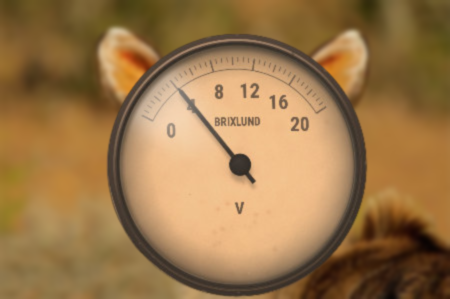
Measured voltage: 4 V
